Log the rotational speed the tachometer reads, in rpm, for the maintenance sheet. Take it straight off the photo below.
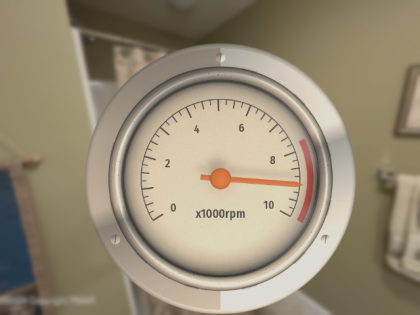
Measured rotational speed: 9000 rpm
